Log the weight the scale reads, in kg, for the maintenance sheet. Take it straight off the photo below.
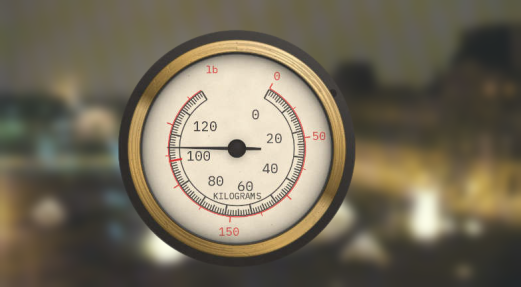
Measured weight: 105 kg
